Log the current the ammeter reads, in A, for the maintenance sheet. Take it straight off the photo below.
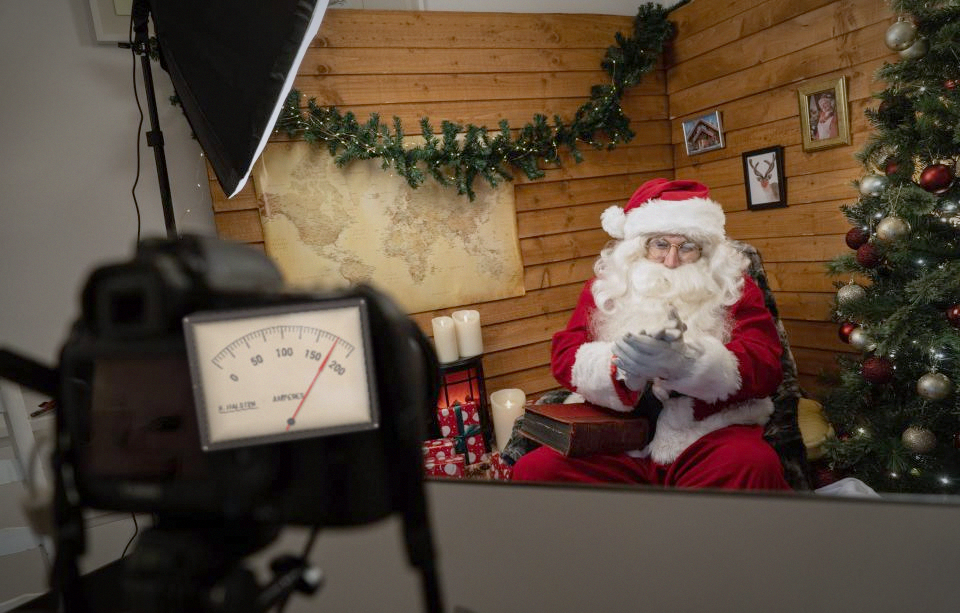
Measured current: 175 A
